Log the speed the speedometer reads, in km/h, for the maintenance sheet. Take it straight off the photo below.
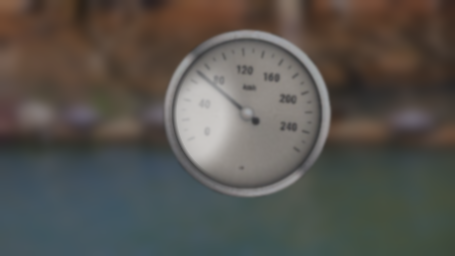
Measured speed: 70 km/h
